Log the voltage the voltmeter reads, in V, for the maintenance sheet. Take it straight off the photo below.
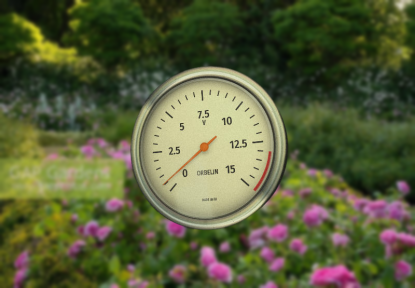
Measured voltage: 0.5 V
